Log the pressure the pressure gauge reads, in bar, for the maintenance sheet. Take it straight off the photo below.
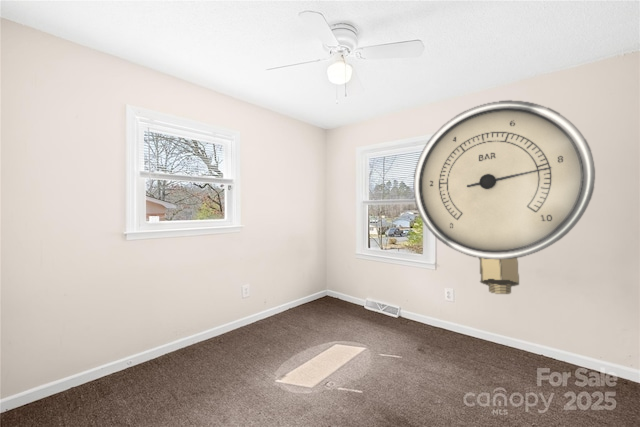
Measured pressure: 8.2 bar
